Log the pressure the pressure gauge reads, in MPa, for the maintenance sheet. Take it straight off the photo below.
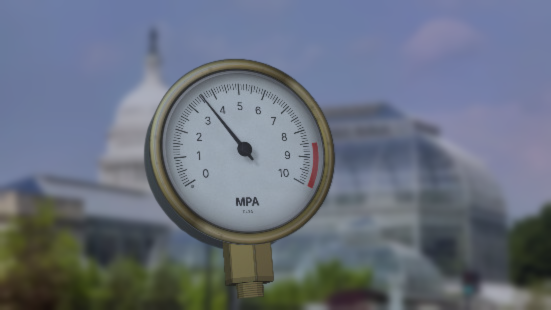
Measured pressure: 3.5 MPa
